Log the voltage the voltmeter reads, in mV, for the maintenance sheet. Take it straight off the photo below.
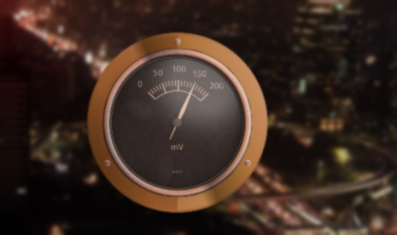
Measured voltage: 150 mV
